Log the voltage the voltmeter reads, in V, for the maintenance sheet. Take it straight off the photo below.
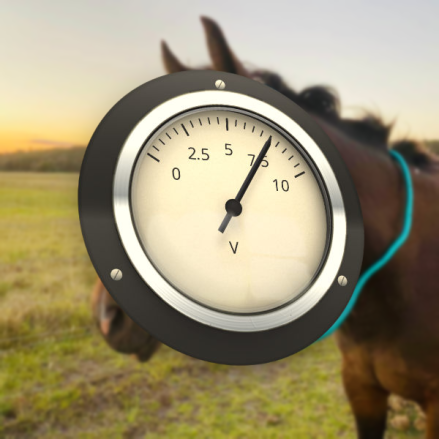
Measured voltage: 7.5 V
